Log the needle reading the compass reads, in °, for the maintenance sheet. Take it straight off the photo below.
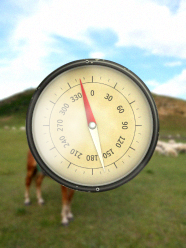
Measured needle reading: 345 °
